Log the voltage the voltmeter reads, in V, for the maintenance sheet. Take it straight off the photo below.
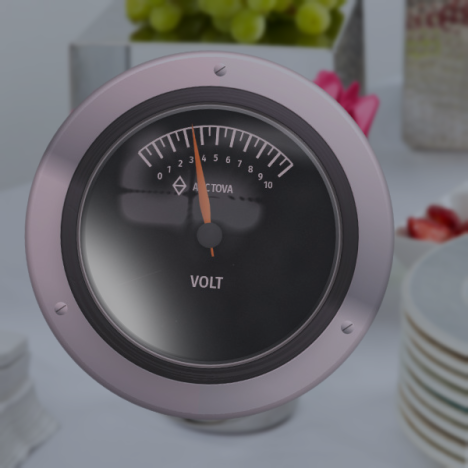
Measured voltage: 3.5 V
